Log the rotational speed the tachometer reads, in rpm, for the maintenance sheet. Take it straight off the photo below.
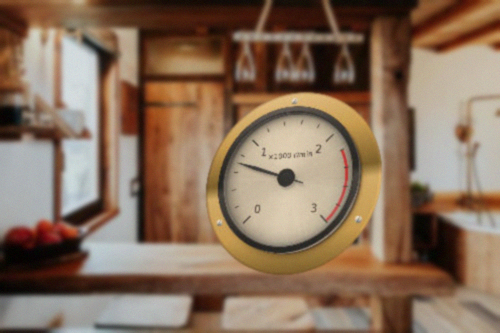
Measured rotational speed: 700 rpm
